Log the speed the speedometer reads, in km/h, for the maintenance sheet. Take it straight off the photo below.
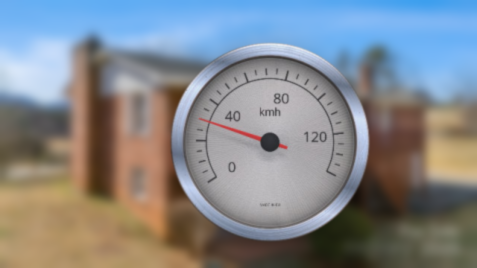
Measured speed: 30 km/h
